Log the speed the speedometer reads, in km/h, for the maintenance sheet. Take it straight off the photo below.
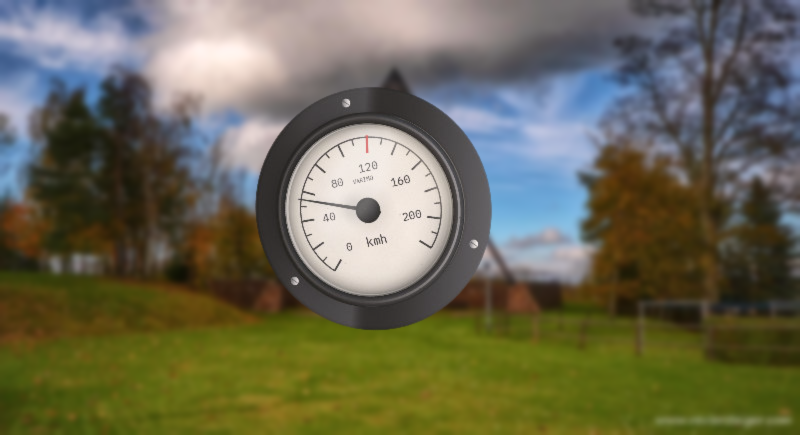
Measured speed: 55 km/h
